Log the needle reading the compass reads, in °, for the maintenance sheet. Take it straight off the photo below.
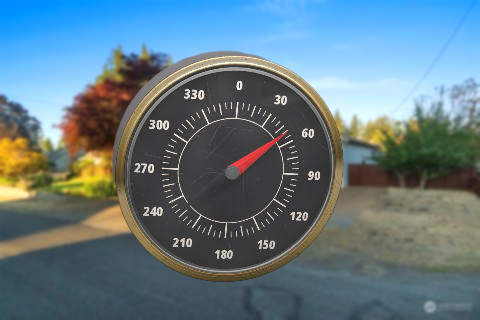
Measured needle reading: 50 °
